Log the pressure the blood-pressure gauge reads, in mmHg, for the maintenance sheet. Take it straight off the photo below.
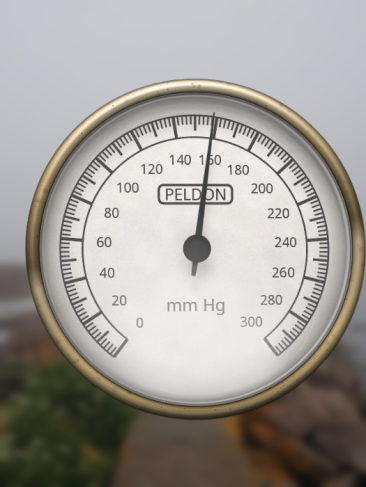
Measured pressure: 158 mmHg
